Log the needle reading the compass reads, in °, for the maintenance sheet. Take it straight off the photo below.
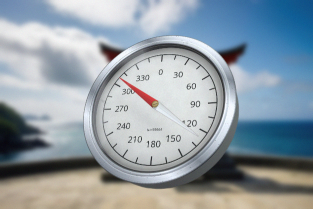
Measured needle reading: 307.5 °
